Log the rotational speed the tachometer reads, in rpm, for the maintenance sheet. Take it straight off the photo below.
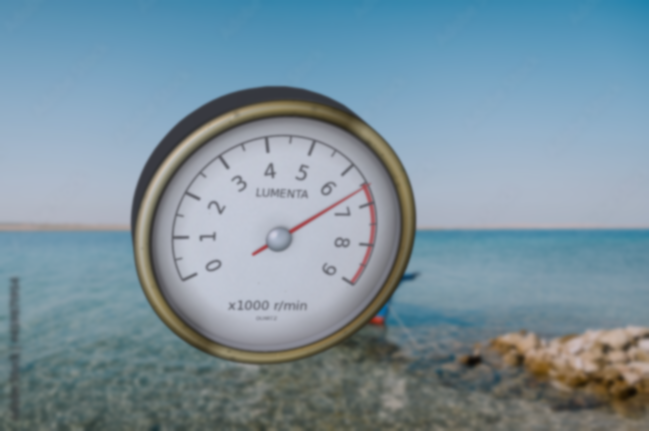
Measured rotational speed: 6500 rpm
